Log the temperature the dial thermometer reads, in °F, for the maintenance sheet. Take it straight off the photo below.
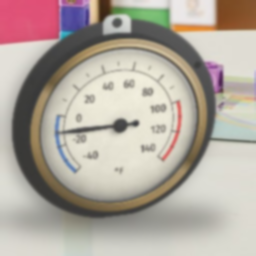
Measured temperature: -10 °F
